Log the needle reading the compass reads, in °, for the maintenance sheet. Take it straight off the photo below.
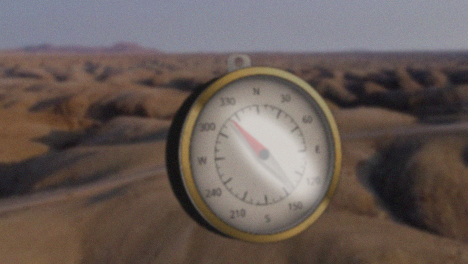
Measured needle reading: 320 °
